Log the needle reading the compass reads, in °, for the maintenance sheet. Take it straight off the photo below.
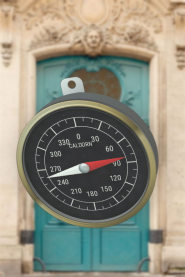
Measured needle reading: 80 °
